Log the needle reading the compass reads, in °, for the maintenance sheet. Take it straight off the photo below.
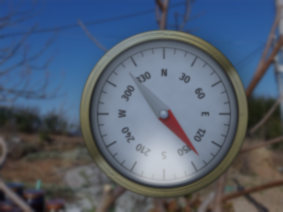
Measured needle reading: 140 °
